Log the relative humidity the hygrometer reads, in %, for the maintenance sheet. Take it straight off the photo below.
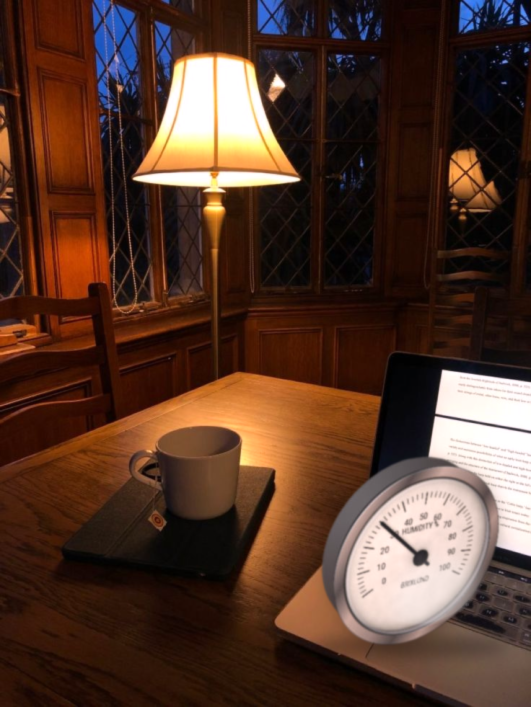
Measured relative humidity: 30 %
